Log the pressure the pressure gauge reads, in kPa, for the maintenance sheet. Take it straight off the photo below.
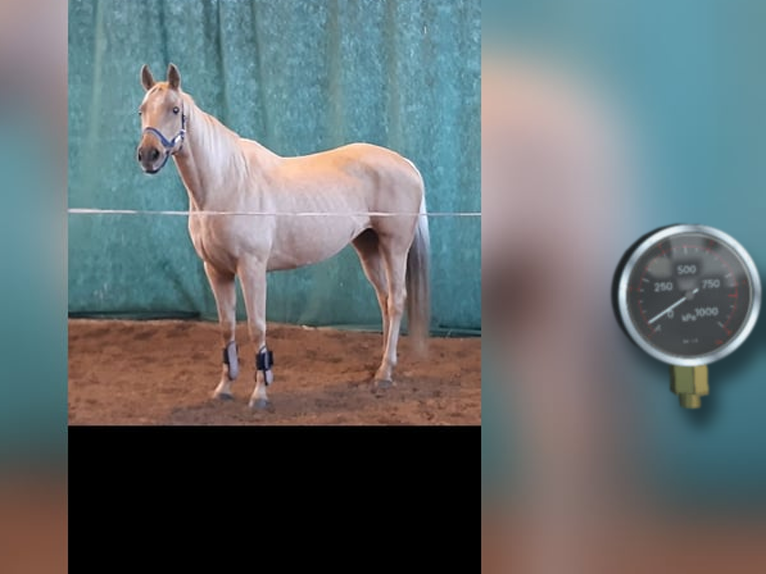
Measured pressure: 50 kPa
